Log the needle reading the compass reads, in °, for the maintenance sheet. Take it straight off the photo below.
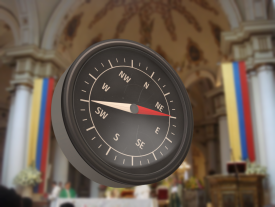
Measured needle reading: 60 °
